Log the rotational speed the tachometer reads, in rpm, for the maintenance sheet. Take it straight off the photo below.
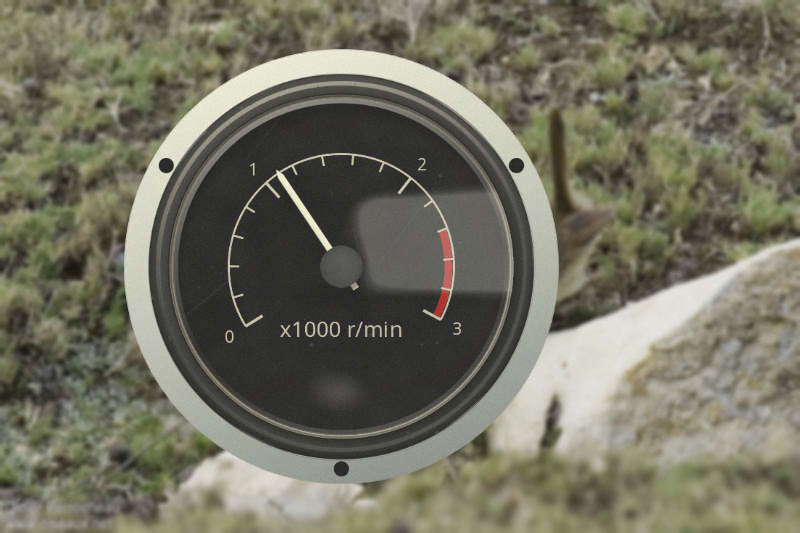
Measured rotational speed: 1100 rpm
